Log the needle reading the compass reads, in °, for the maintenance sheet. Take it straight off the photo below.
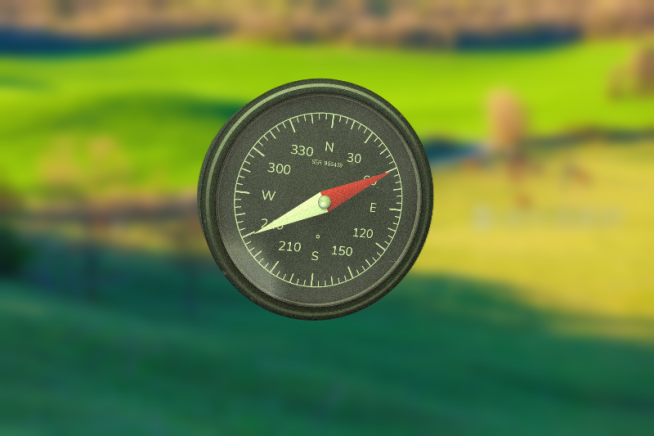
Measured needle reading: 60 °
